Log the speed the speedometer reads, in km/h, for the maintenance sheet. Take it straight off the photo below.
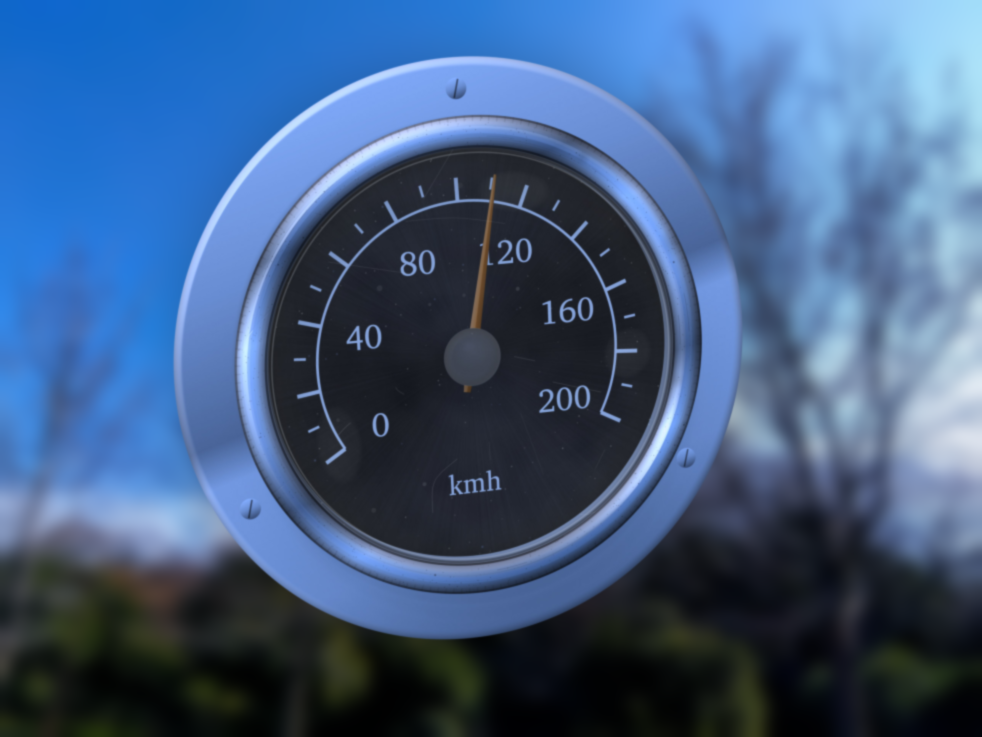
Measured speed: 110 km/h
